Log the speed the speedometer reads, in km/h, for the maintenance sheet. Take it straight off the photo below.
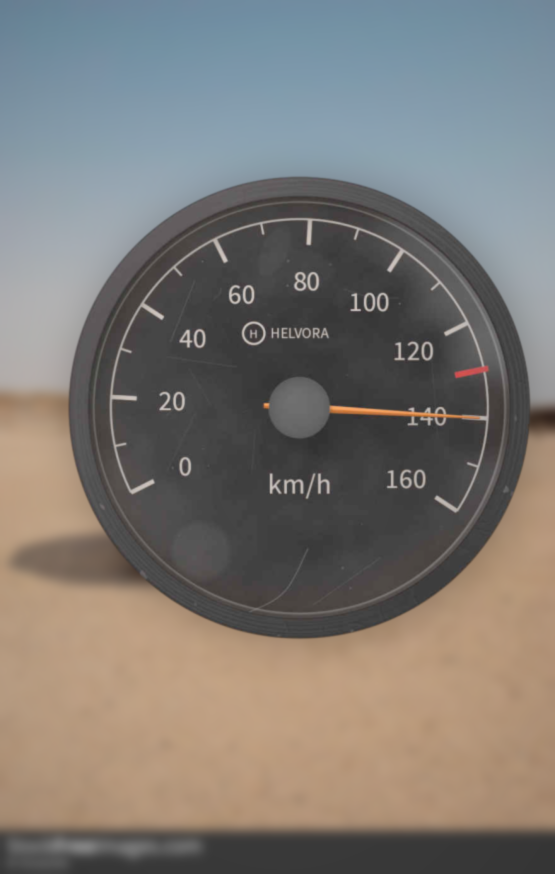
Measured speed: 140 km/h
